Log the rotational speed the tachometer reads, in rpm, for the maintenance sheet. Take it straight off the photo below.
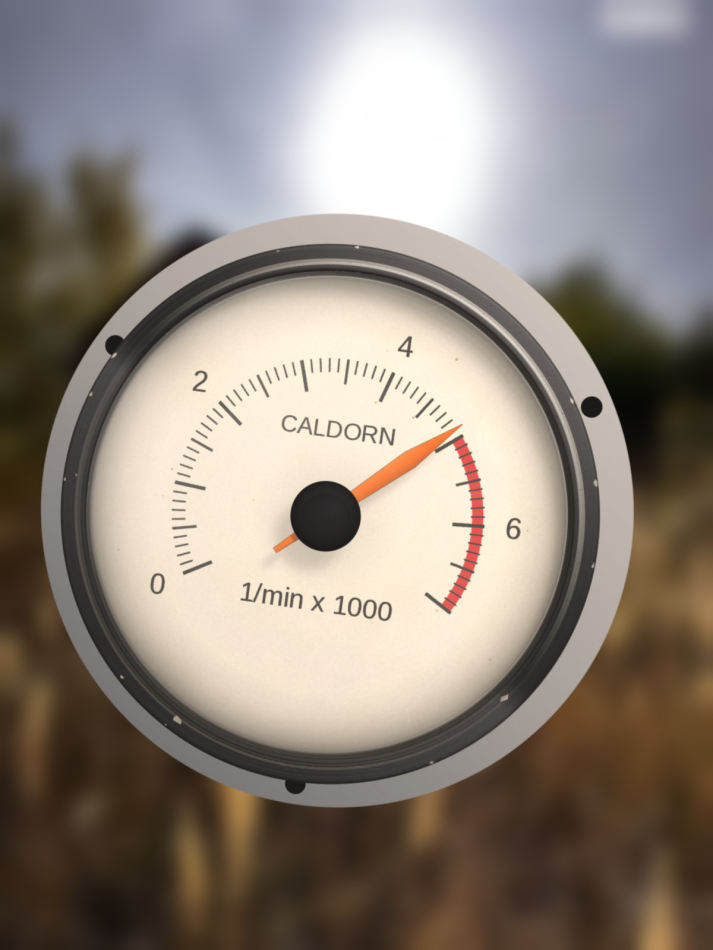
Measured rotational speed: 4900 rpm
